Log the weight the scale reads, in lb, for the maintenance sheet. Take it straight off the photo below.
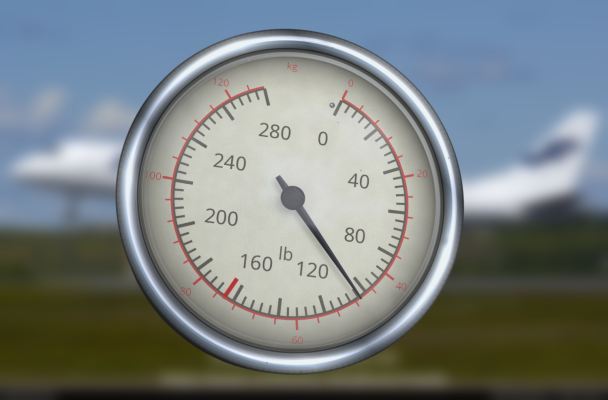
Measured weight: 104 lb
